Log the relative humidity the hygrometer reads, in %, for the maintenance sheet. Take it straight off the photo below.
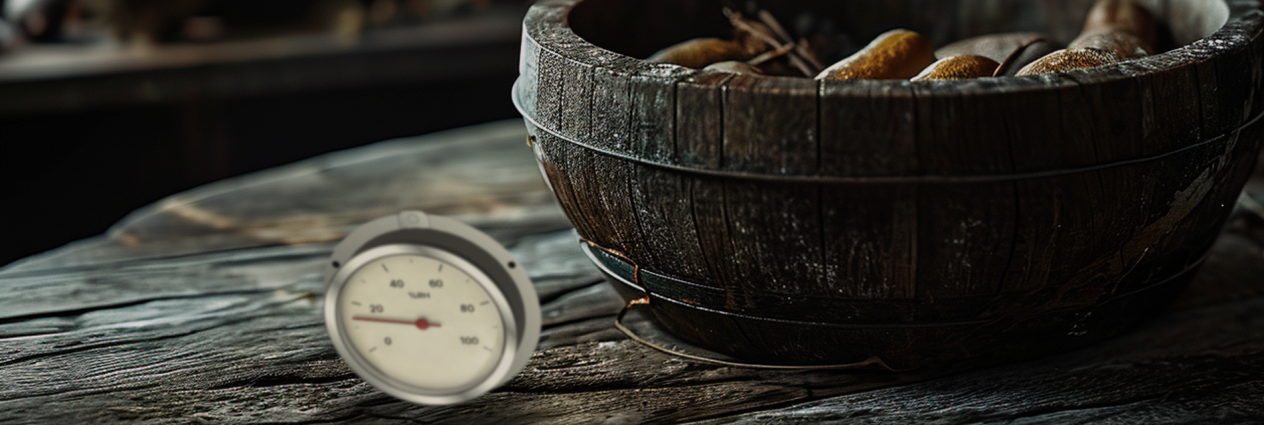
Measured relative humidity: 15 %
